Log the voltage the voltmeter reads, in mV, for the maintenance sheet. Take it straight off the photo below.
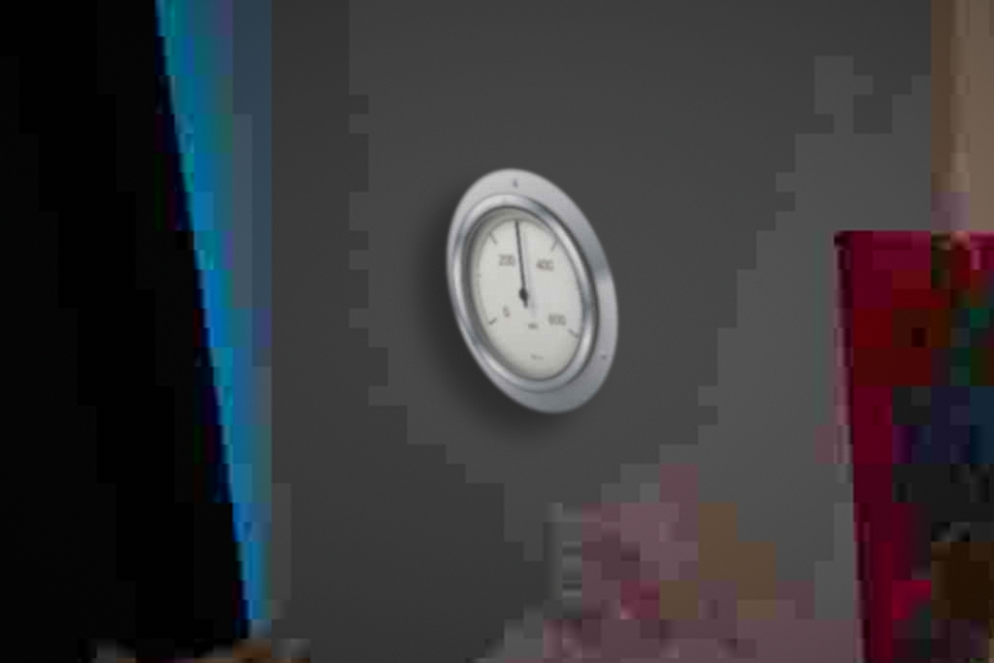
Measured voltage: 300 mV
